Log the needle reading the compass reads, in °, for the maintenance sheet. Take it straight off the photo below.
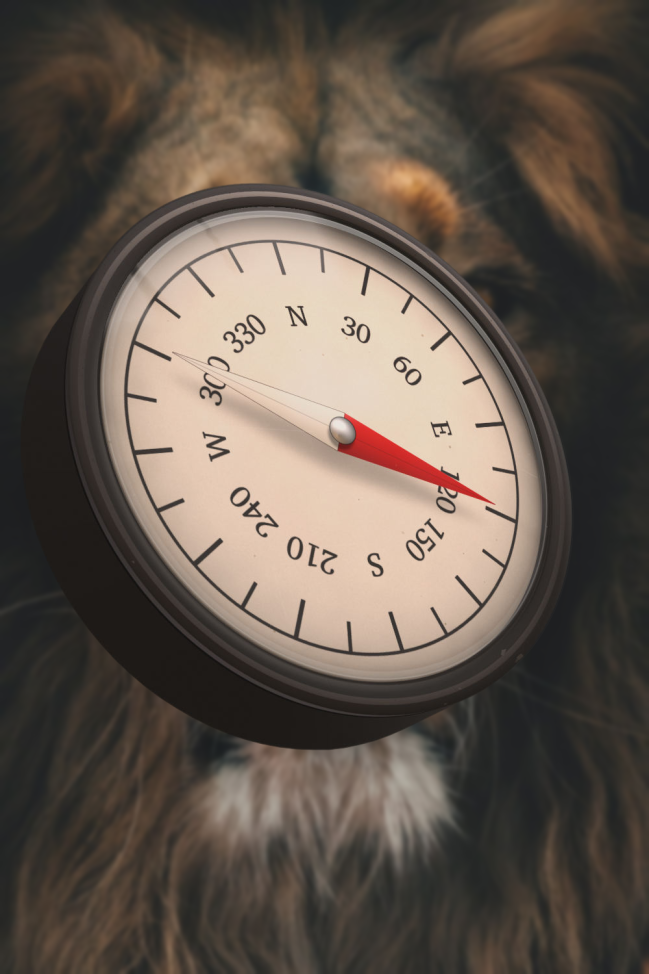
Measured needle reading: 120 °
